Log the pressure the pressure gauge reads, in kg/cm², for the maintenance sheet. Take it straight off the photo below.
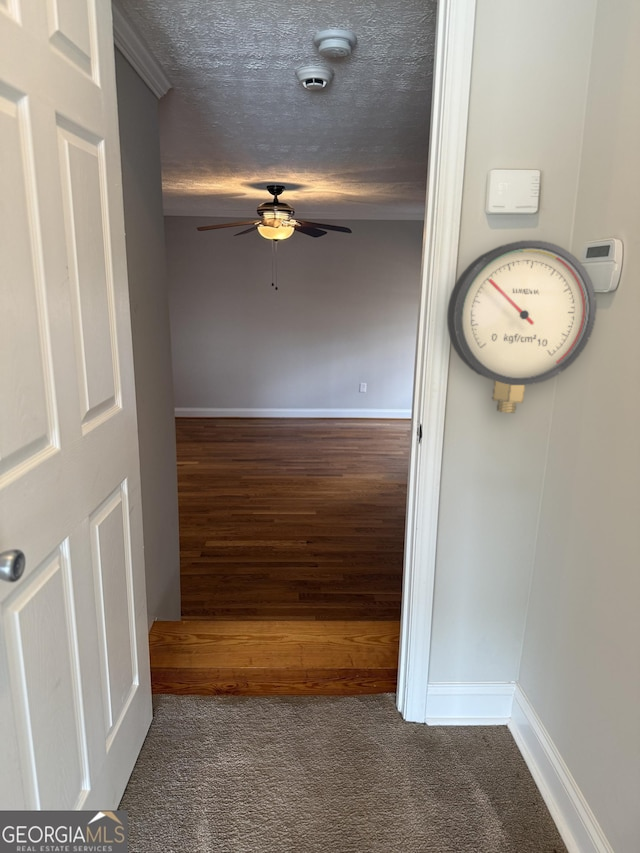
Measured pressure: 3 kg/cm²
